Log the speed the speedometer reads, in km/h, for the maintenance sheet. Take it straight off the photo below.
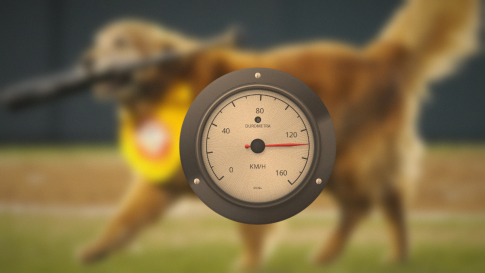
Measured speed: 130 km/h
